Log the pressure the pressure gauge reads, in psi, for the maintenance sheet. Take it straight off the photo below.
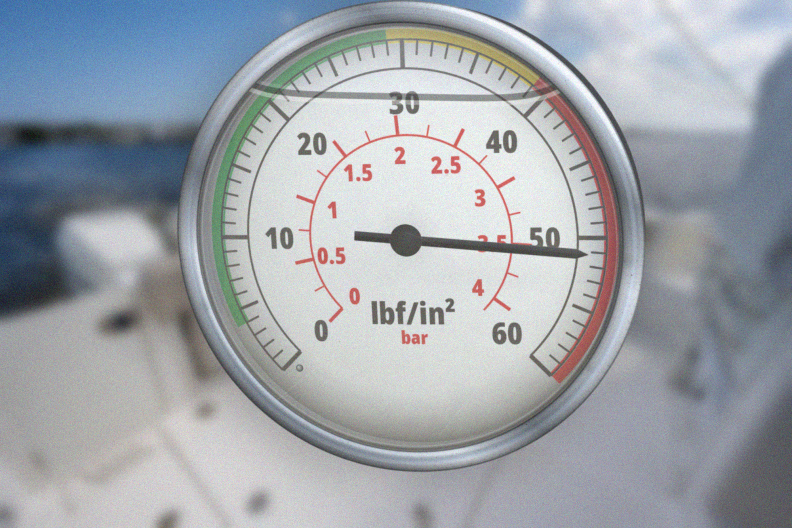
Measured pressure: 51 psi
